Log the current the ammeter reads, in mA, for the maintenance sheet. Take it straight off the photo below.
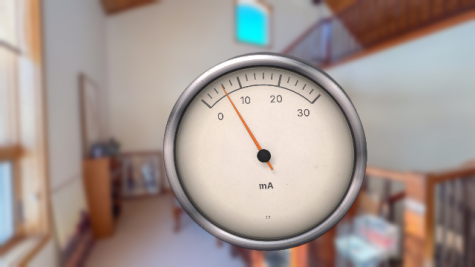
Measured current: 6 mA
